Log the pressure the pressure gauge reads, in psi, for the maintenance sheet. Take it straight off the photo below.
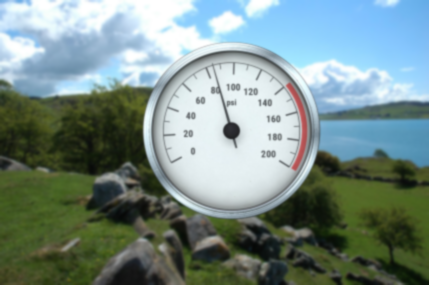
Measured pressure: 85 psi
